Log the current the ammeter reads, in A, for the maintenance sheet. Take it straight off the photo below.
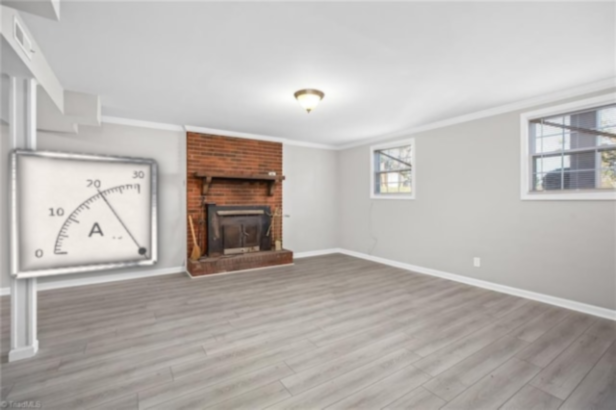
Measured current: 20 A
